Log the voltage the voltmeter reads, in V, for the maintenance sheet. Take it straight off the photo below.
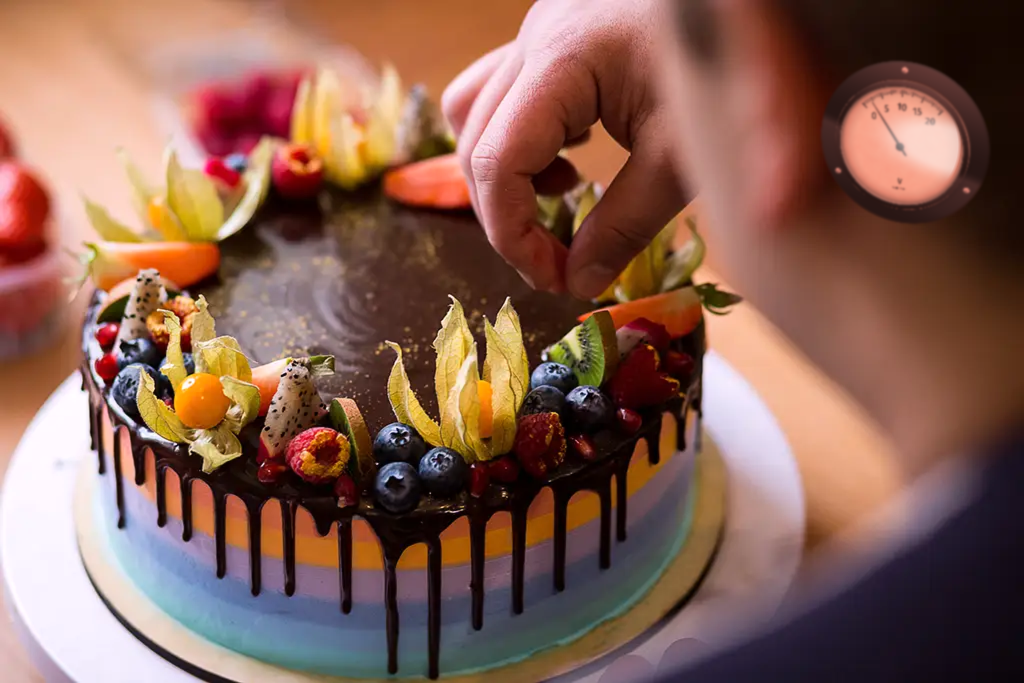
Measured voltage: 2.5 V
